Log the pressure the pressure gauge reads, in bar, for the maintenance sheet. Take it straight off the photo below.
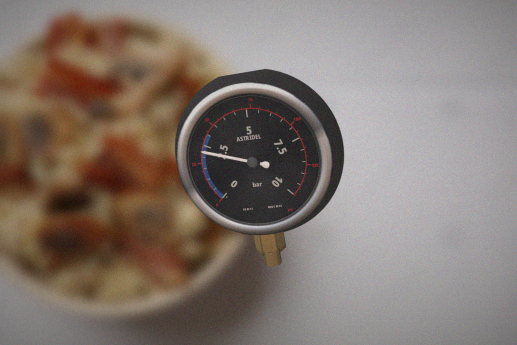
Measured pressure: 2.25 bar
